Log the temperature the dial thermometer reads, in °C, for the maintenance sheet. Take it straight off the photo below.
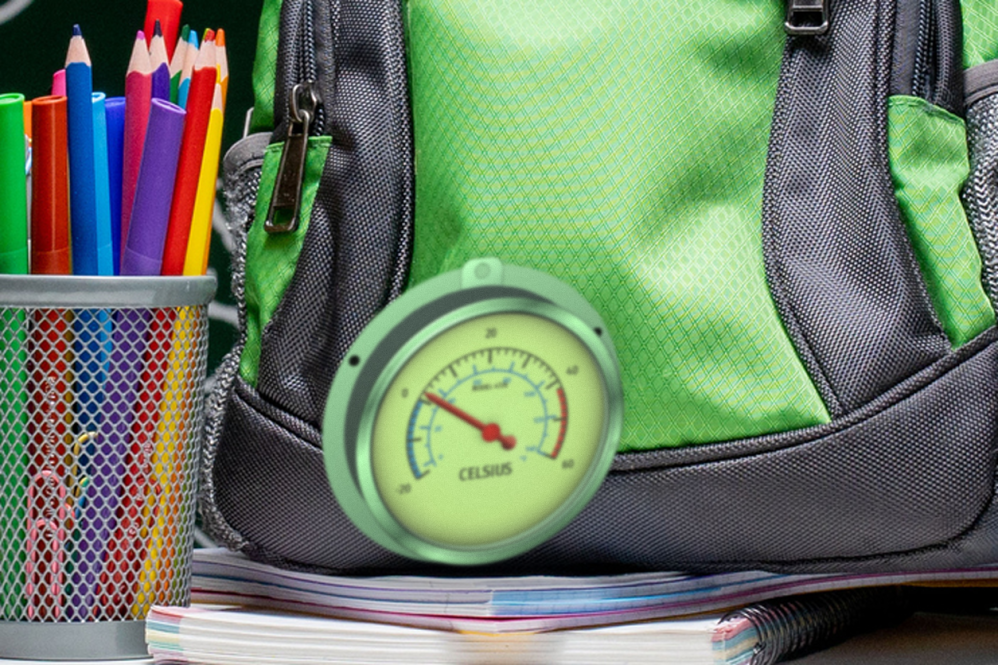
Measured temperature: 2 °C
